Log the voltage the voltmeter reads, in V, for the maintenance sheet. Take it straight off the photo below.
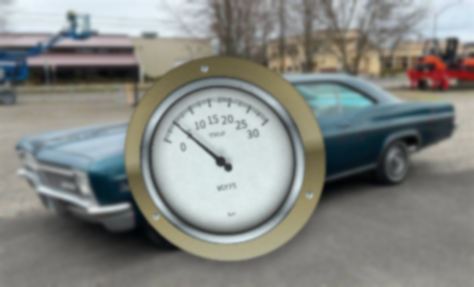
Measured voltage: 5 V
